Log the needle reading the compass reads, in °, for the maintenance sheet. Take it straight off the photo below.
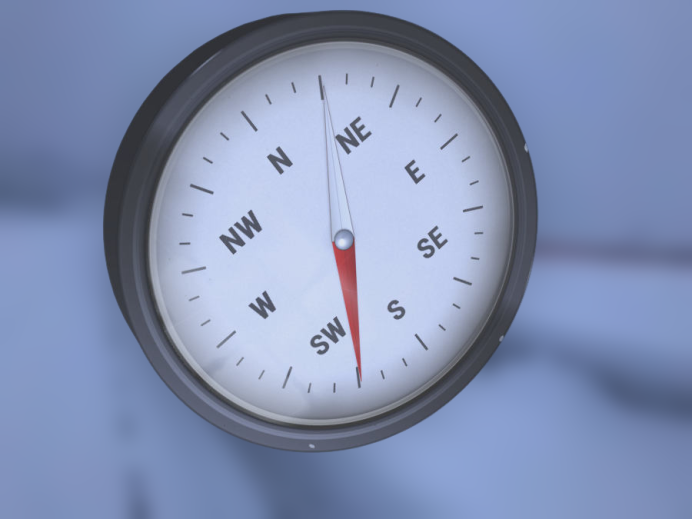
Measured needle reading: 210 °
